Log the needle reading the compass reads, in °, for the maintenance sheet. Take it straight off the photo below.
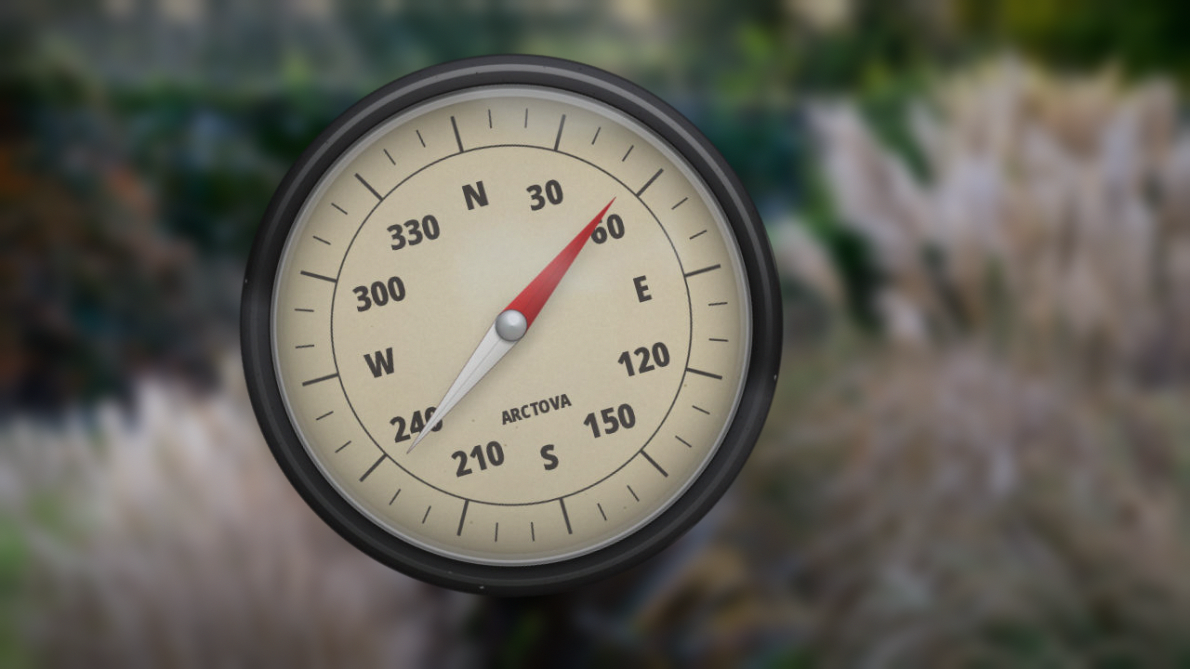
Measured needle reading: 55 °
